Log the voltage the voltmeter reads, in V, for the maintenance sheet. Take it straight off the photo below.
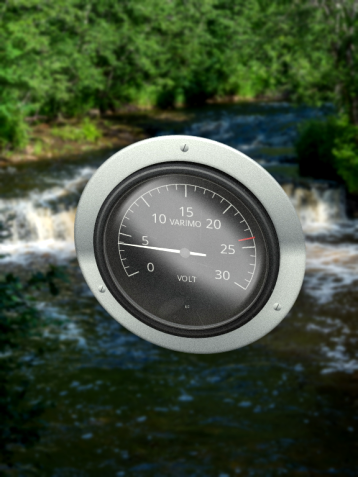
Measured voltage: 4 V
